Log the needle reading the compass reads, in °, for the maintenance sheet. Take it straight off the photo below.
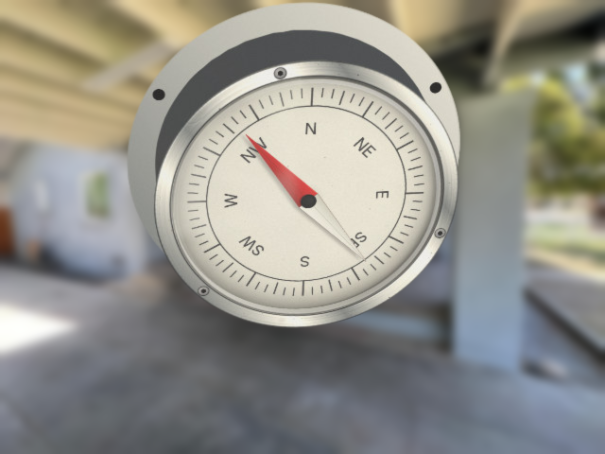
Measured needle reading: 320 °
